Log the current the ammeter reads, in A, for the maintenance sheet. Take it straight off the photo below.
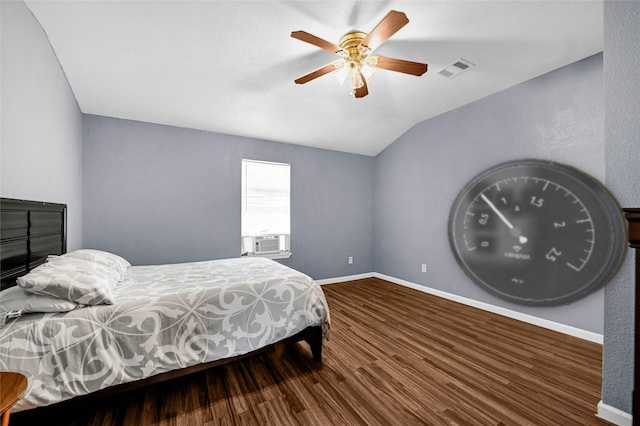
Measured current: 0.8 A
